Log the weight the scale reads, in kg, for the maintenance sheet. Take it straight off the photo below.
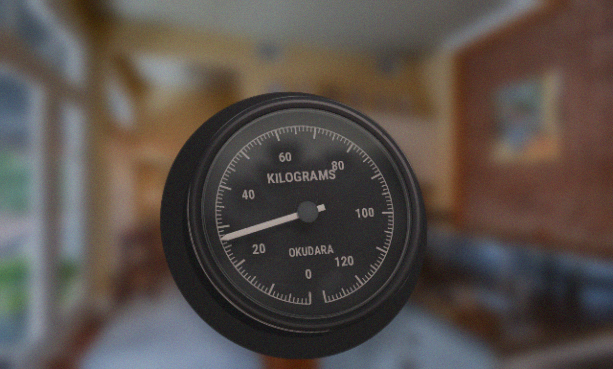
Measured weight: 27 kg
